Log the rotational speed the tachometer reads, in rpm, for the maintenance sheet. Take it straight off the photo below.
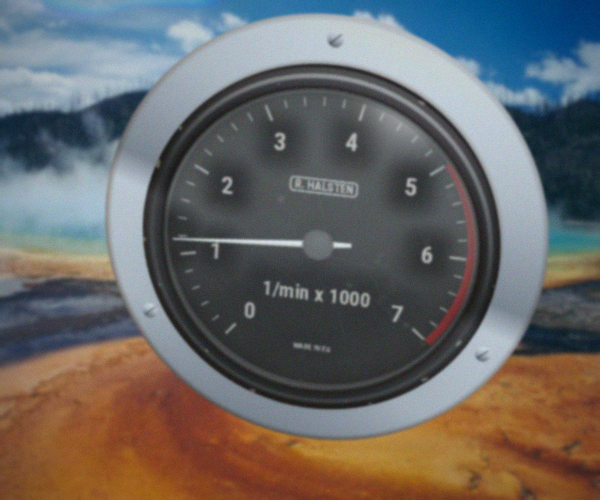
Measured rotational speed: 1200 rpm
